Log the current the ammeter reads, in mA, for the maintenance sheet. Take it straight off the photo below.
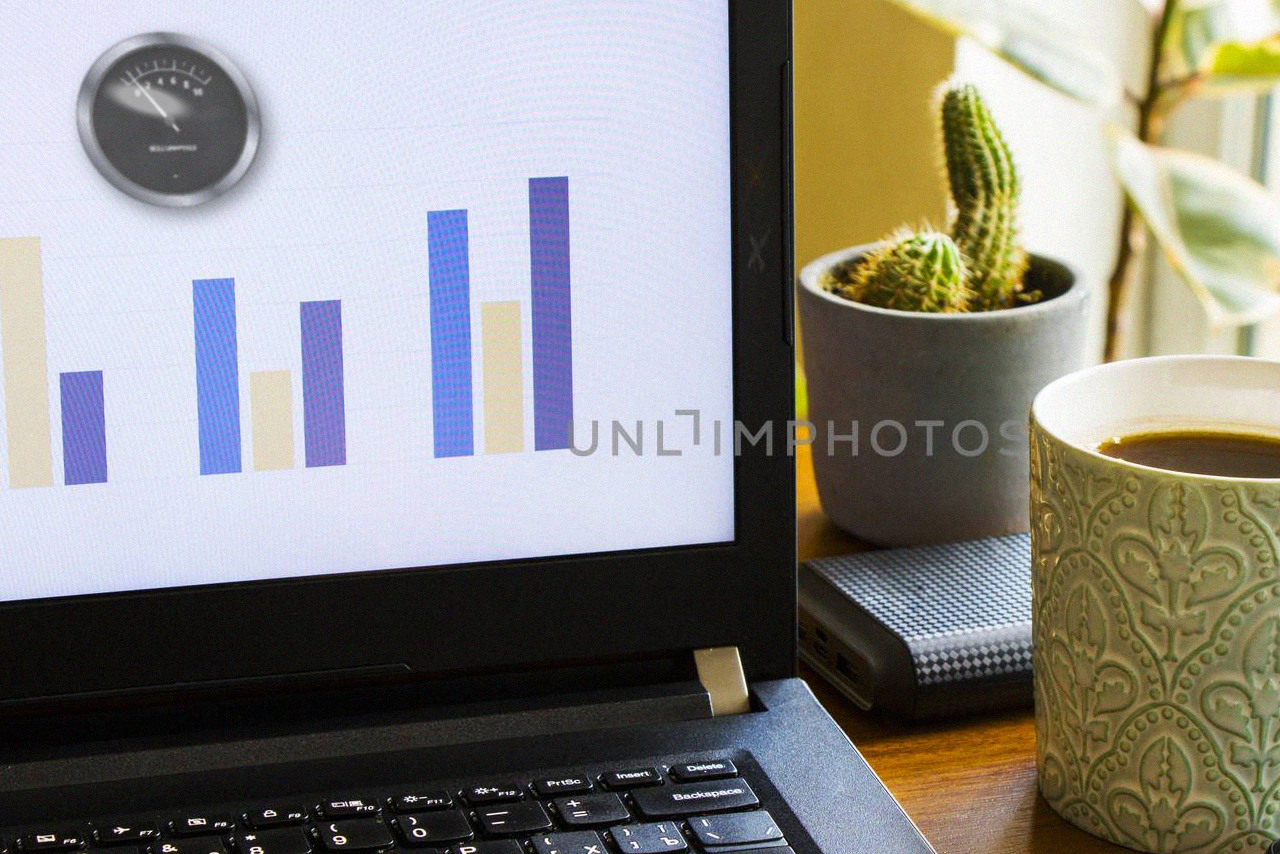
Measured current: 1 mA
